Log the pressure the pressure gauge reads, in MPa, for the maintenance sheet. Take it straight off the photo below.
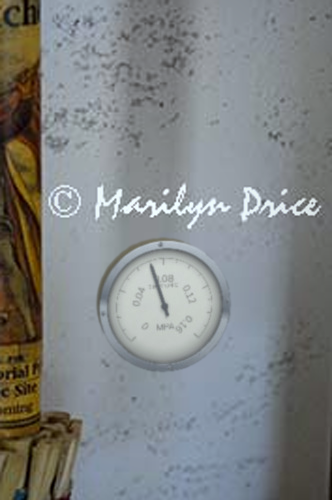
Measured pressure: 0.07 MPa
